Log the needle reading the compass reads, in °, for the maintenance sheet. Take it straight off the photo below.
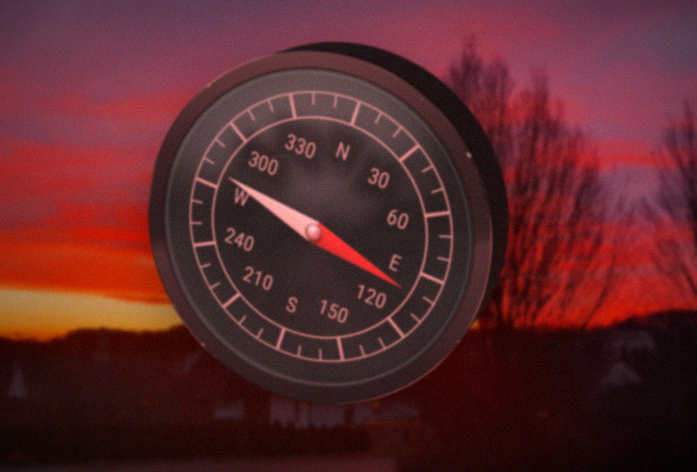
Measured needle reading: 100 °
